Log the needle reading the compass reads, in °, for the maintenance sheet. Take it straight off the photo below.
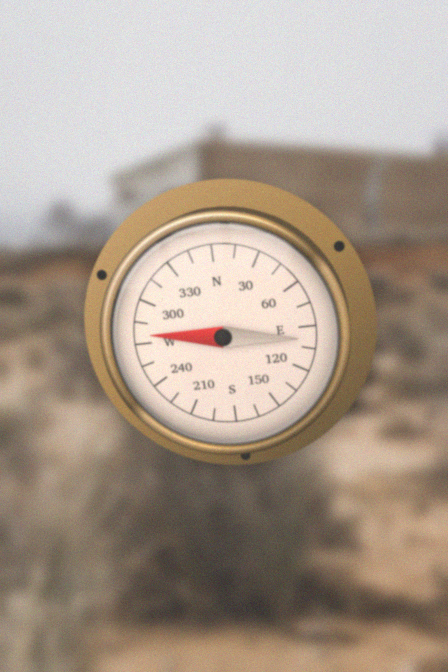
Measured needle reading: 277.5 °
